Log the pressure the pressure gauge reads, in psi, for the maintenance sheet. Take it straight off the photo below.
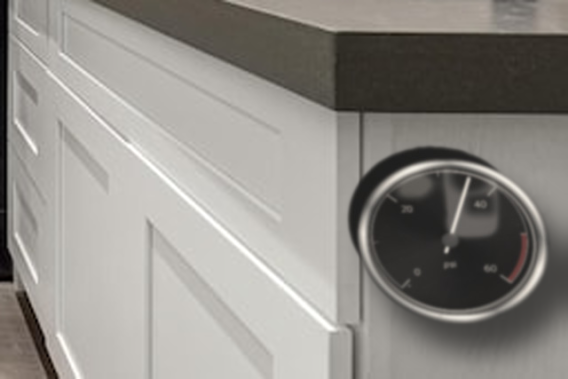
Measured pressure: 35 psi
